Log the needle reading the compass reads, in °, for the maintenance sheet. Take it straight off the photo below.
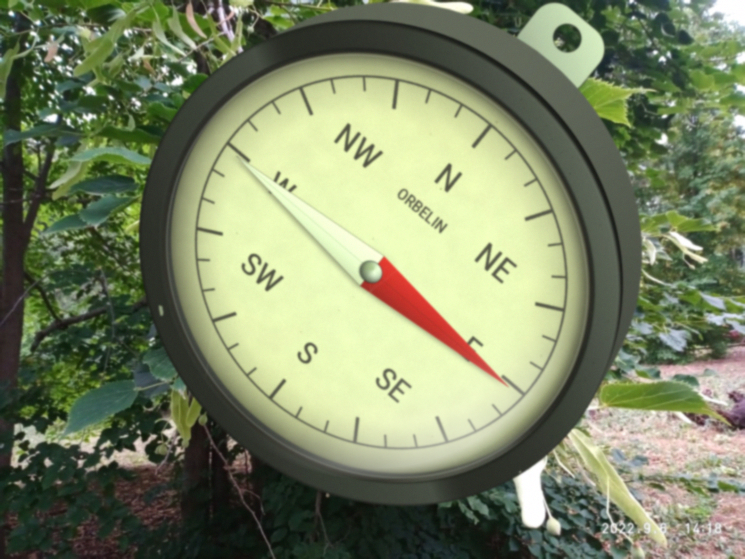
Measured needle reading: 90 °
